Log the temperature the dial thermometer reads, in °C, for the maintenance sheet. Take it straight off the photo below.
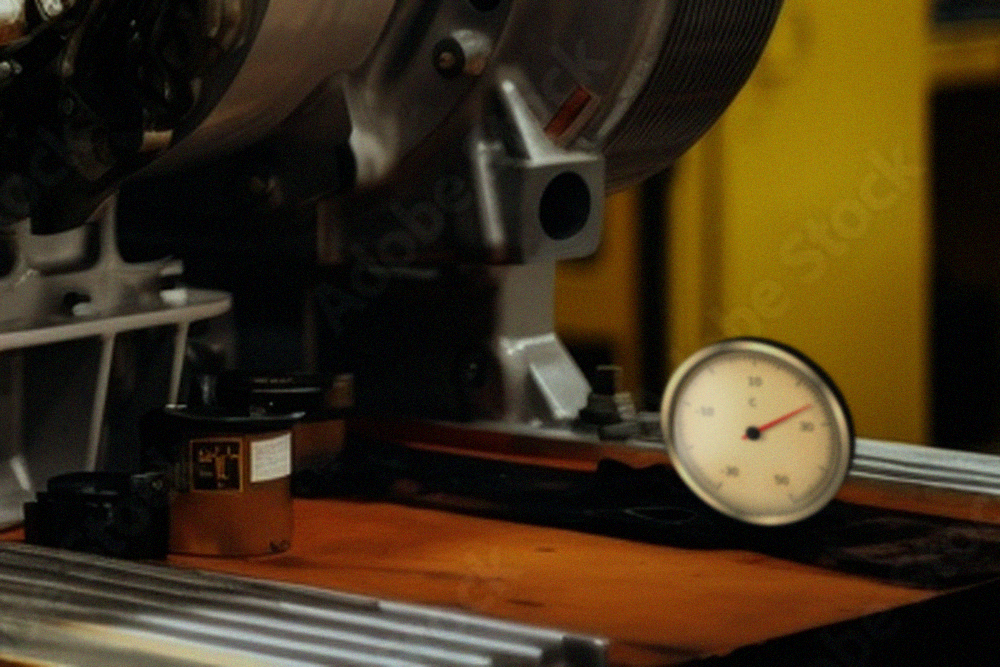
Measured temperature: 25 °C
